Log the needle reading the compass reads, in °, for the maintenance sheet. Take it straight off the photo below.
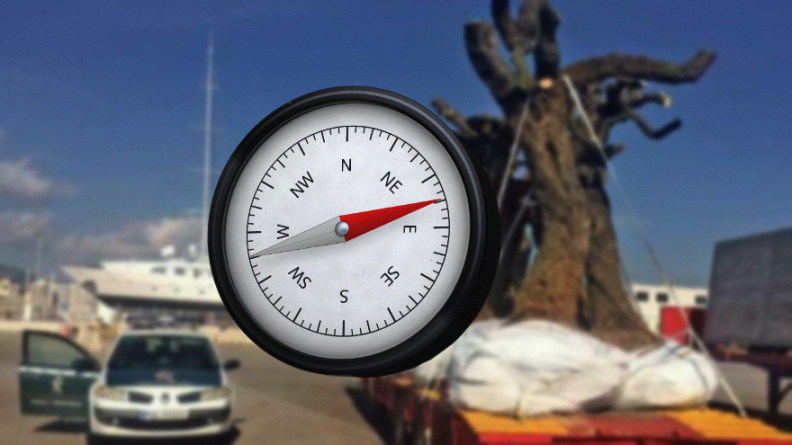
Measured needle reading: 75 °
